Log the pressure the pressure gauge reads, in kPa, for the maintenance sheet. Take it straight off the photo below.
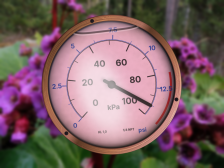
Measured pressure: 95 kPa
